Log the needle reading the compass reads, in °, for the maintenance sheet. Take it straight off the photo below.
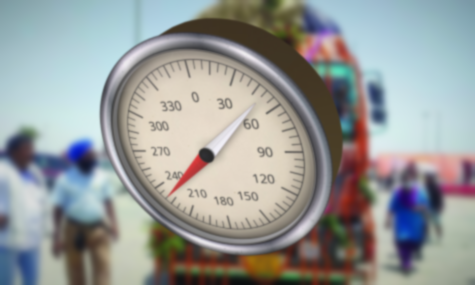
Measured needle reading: 230 °
